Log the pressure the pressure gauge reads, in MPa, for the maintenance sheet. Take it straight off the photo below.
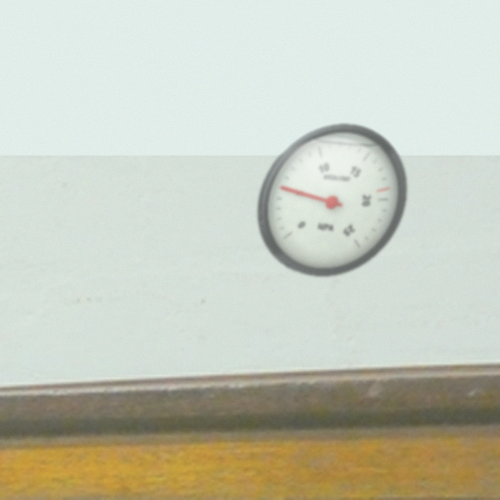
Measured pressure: 5 MPa
